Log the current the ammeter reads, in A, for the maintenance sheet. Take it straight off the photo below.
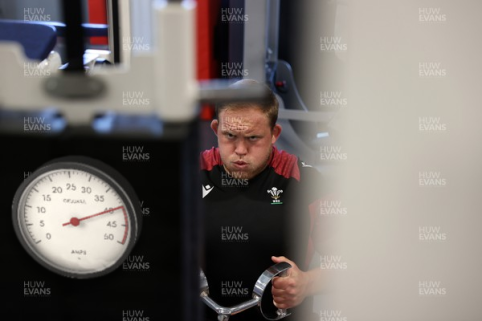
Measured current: 40 A
